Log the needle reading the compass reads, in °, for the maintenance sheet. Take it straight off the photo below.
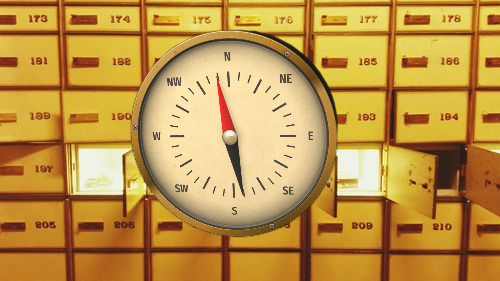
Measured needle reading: 350 °
